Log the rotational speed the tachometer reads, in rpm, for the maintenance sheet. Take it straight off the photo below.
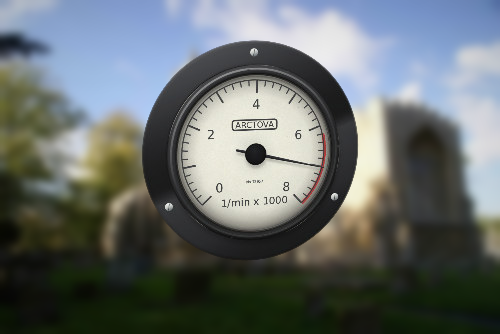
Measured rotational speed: 7000 rpm
